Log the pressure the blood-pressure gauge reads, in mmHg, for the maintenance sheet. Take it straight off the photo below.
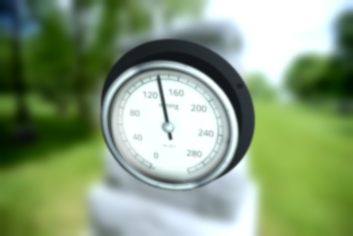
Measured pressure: 140 mmHg
